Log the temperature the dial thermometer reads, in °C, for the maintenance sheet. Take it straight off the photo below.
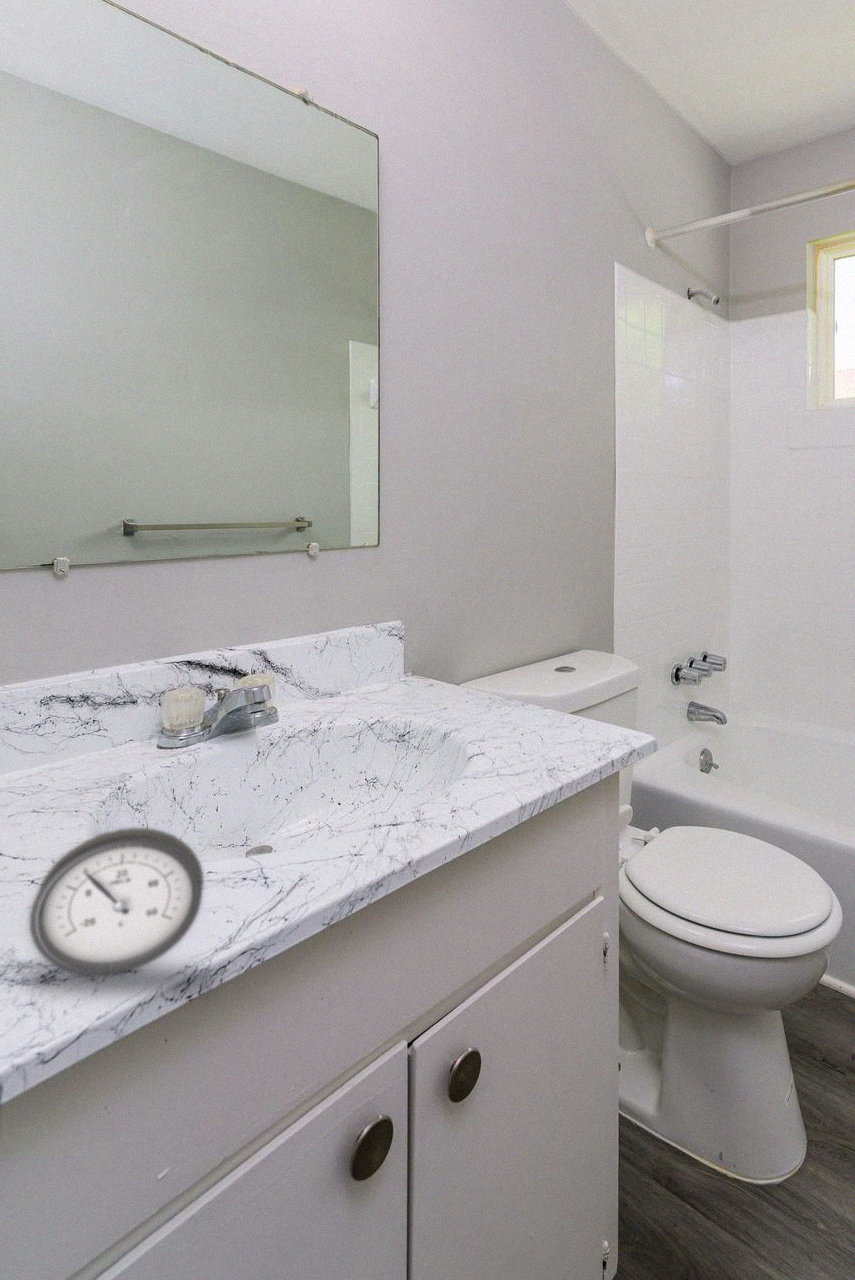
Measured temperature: 8 °C
